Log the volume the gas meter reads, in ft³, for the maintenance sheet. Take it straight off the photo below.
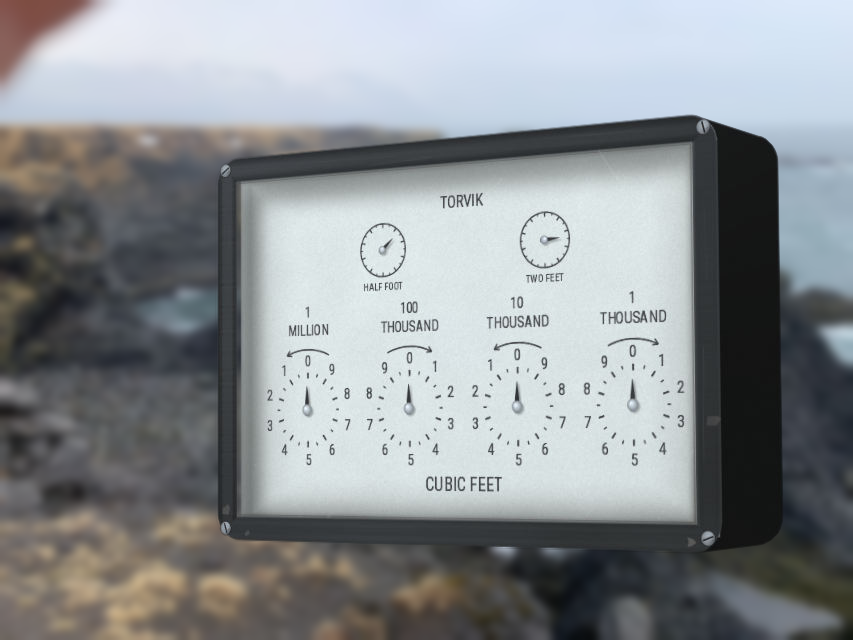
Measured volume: 0 ft³
